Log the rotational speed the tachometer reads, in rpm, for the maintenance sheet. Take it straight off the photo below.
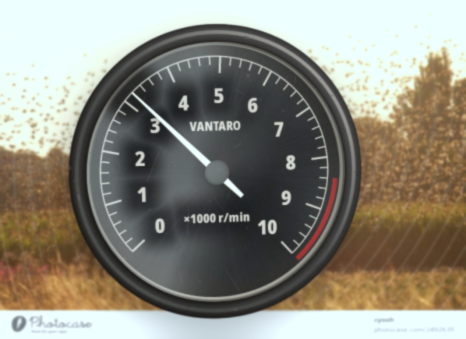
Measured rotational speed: 3200 rpm
